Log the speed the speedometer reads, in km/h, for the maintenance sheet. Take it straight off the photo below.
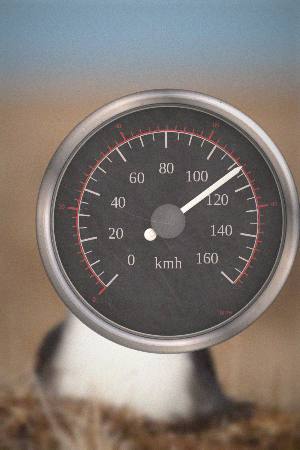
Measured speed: 112.5 km/h
